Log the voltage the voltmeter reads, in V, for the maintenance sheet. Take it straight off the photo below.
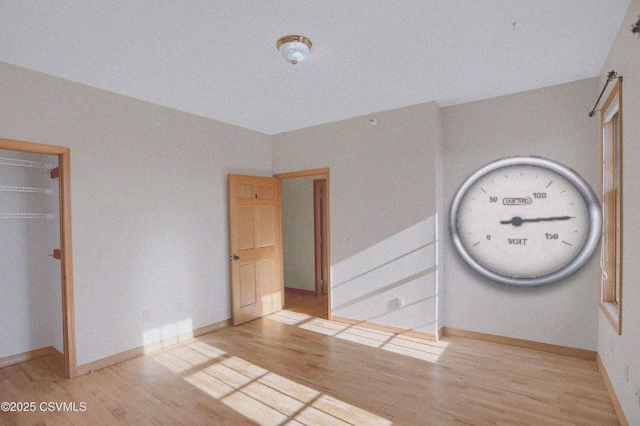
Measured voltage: 130 V
